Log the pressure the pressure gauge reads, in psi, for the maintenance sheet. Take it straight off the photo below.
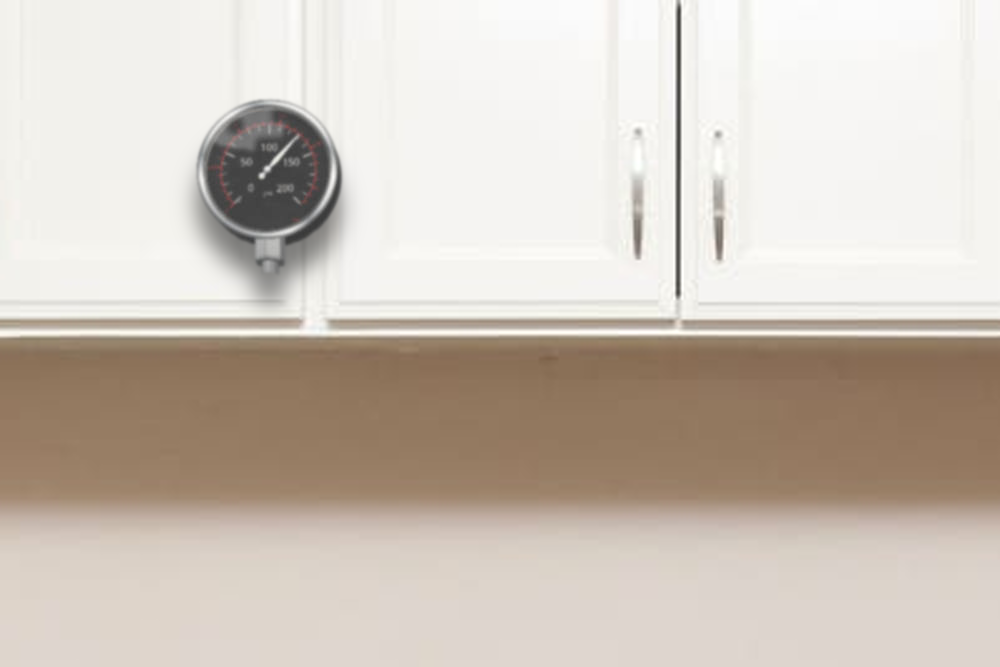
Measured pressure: 130 psi
